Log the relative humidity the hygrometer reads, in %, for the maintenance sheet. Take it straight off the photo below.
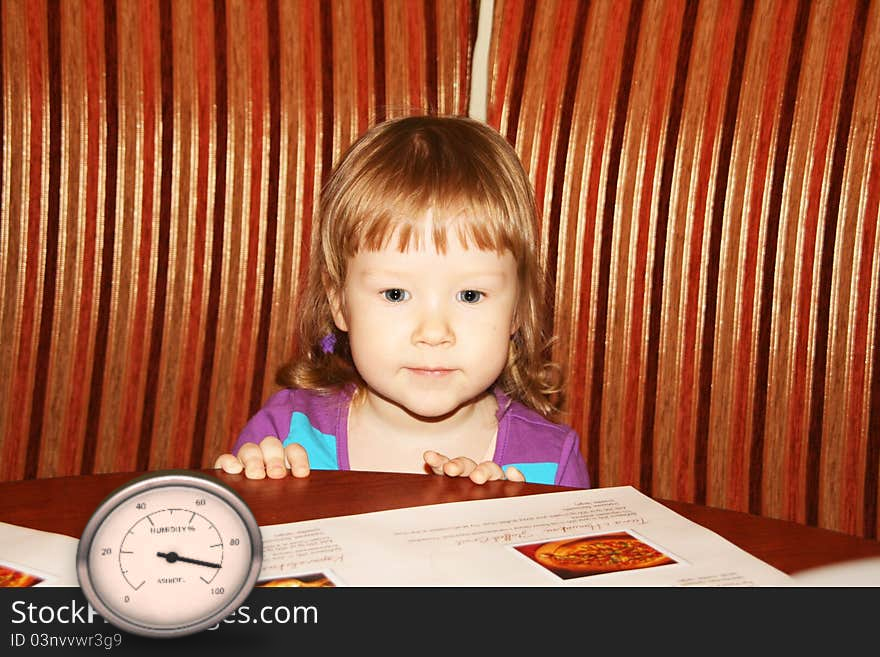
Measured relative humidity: 90 %
